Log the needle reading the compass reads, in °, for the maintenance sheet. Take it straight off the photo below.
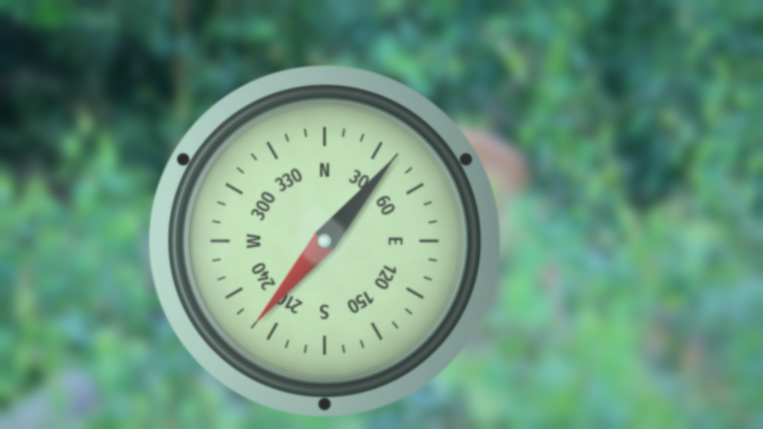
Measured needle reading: 220 °
